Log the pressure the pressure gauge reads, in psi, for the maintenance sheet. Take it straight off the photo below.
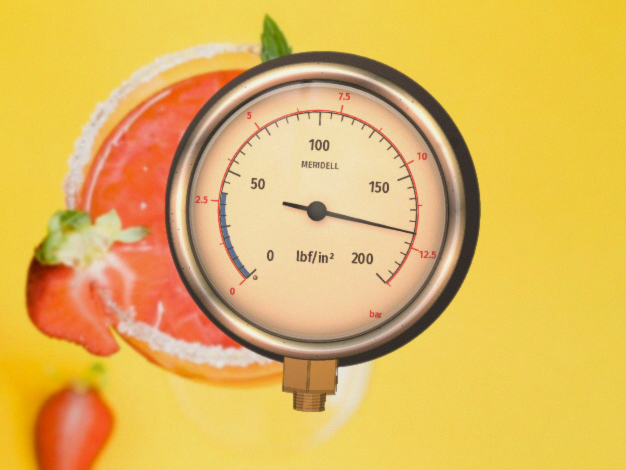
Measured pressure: 175 psi
